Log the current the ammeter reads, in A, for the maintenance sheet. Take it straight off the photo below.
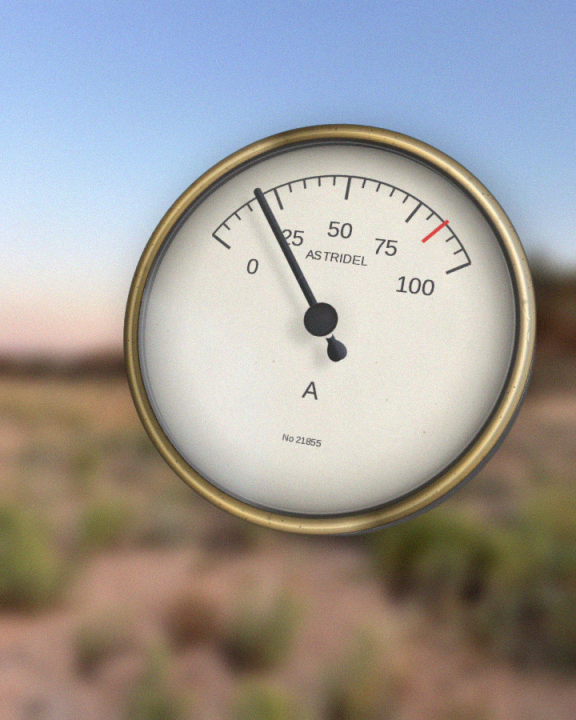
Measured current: 20 A
